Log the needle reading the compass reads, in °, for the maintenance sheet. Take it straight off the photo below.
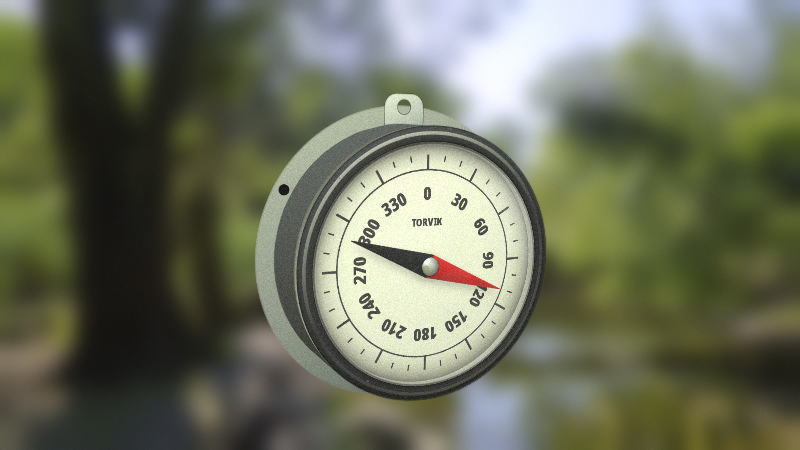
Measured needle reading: 110 °
